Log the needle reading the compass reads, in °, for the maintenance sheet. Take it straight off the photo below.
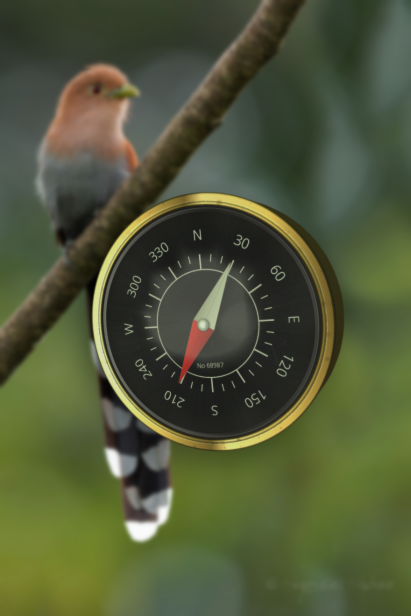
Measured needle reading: 210 °
